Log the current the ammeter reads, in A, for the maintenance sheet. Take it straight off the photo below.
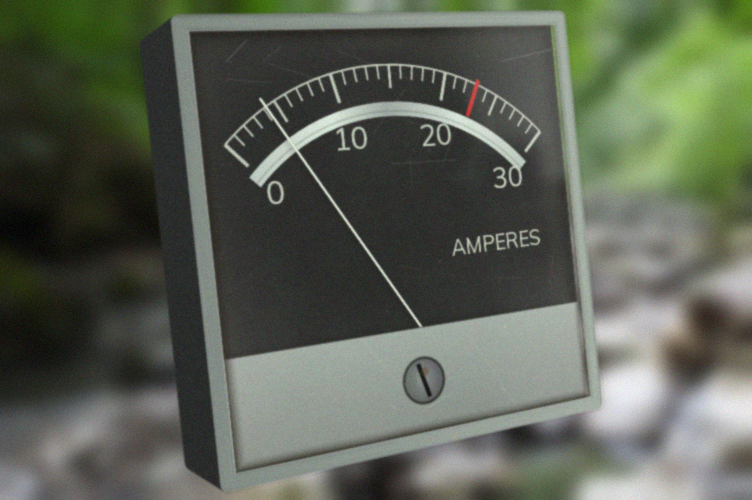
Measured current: 4 A
